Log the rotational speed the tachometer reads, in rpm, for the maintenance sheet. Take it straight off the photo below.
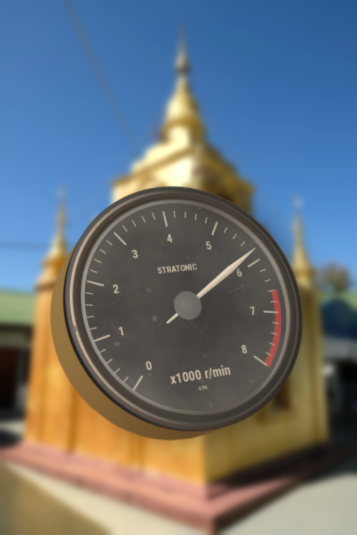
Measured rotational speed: 5800 rpm
